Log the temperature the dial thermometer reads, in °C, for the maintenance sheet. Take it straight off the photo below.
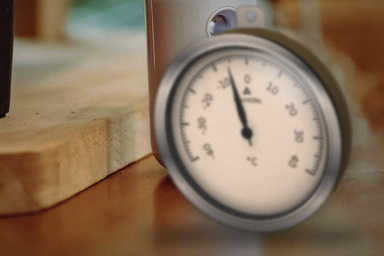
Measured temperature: -5 °C
